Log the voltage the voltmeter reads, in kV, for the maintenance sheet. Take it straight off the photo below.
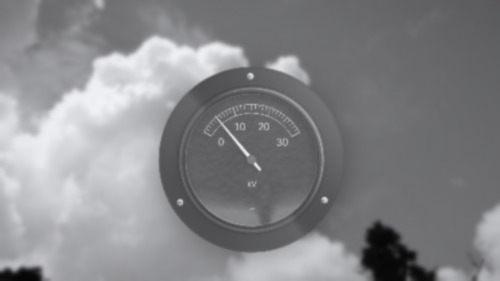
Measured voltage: 5 kV
